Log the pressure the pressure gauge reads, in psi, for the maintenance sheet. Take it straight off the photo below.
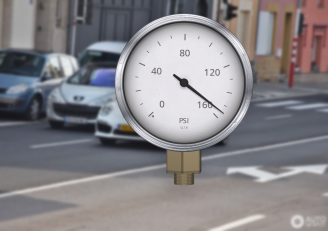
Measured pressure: 155 psi
